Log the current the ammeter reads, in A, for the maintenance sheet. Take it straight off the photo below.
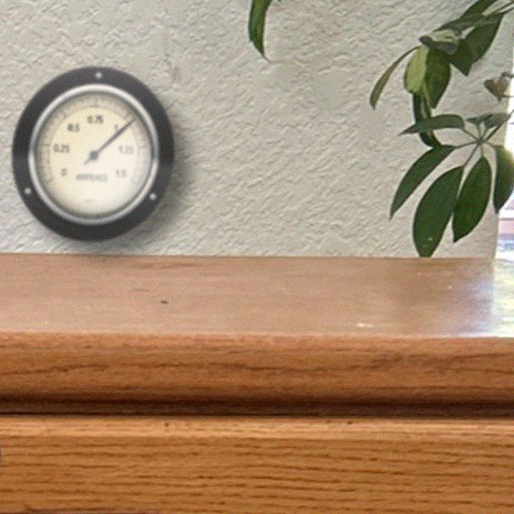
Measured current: 1.05 A
